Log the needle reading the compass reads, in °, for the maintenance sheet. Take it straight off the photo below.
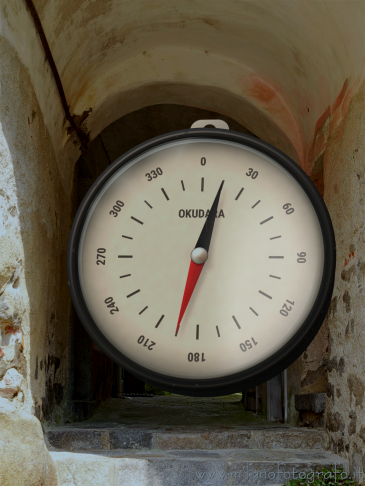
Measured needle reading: 195 °
